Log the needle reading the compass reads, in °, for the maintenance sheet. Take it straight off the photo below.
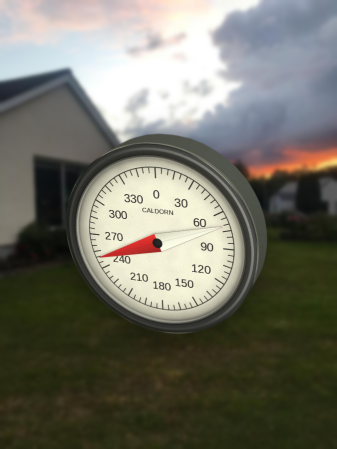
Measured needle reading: 250 °
